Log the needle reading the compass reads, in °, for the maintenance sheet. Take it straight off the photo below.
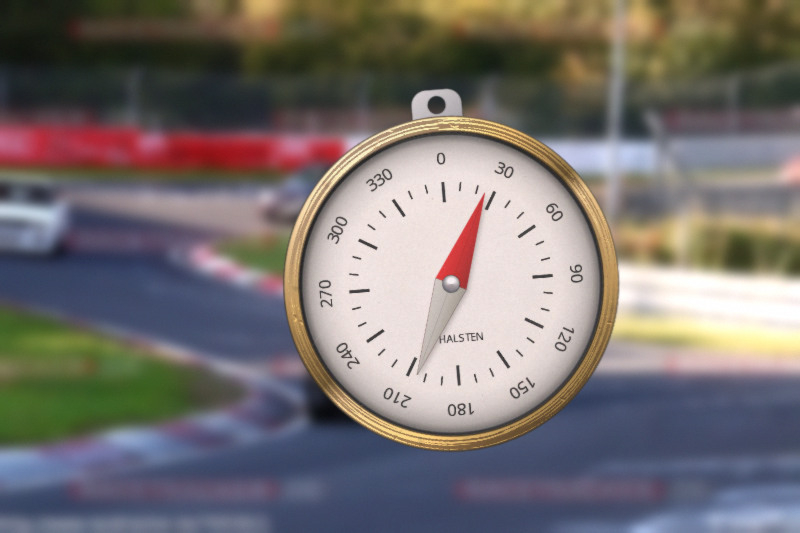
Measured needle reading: 25 °
